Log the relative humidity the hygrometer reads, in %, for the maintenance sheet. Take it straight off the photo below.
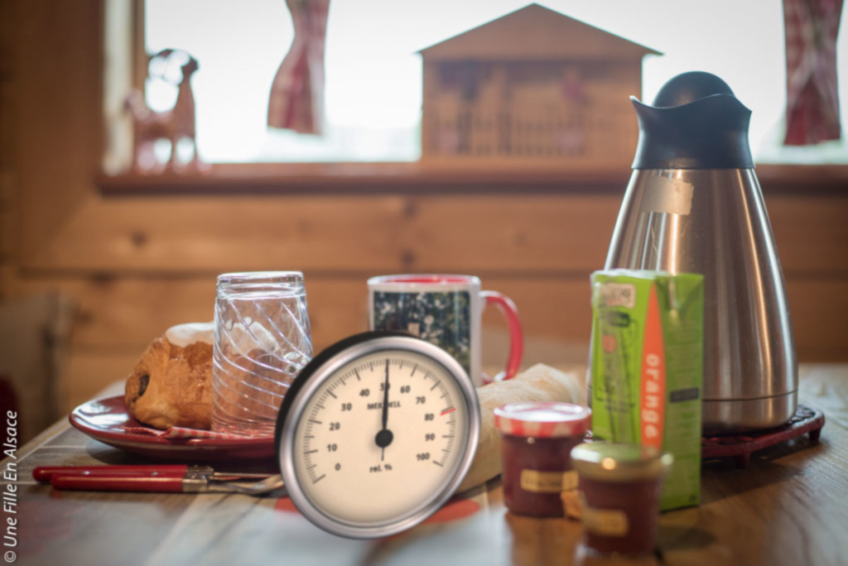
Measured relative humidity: 50 %
